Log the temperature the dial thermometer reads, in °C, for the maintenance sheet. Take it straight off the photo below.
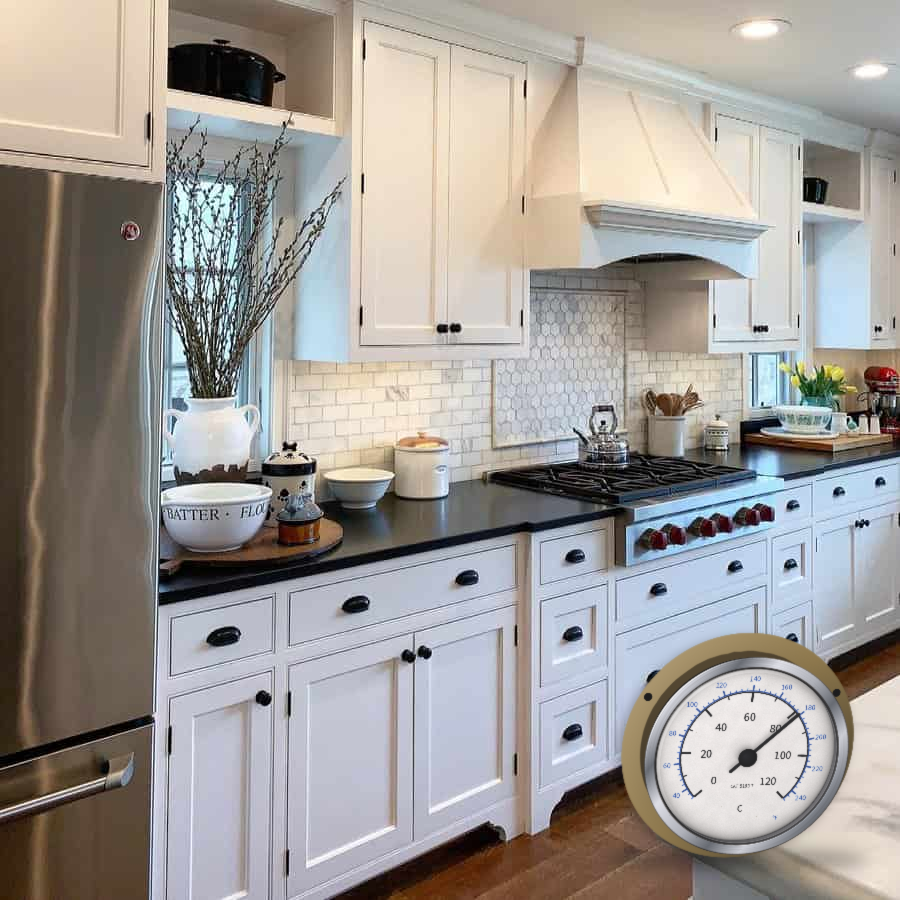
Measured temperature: 80 °C
